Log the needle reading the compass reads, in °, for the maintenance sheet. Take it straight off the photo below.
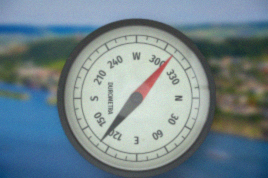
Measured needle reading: 310 °
